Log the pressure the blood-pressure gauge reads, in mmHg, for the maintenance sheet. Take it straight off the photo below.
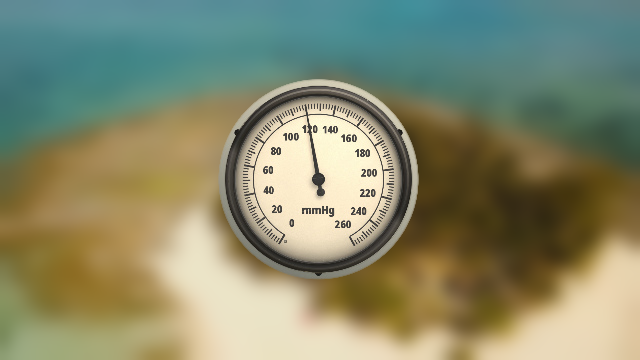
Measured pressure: 120 mmHg
